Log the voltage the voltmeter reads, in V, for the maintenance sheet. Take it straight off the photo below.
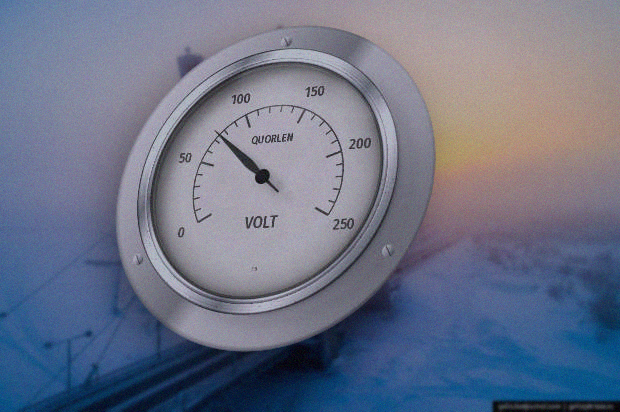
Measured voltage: 75 V
